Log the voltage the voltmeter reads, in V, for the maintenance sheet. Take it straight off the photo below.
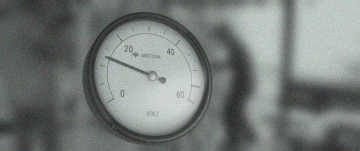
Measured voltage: 12.5 V
